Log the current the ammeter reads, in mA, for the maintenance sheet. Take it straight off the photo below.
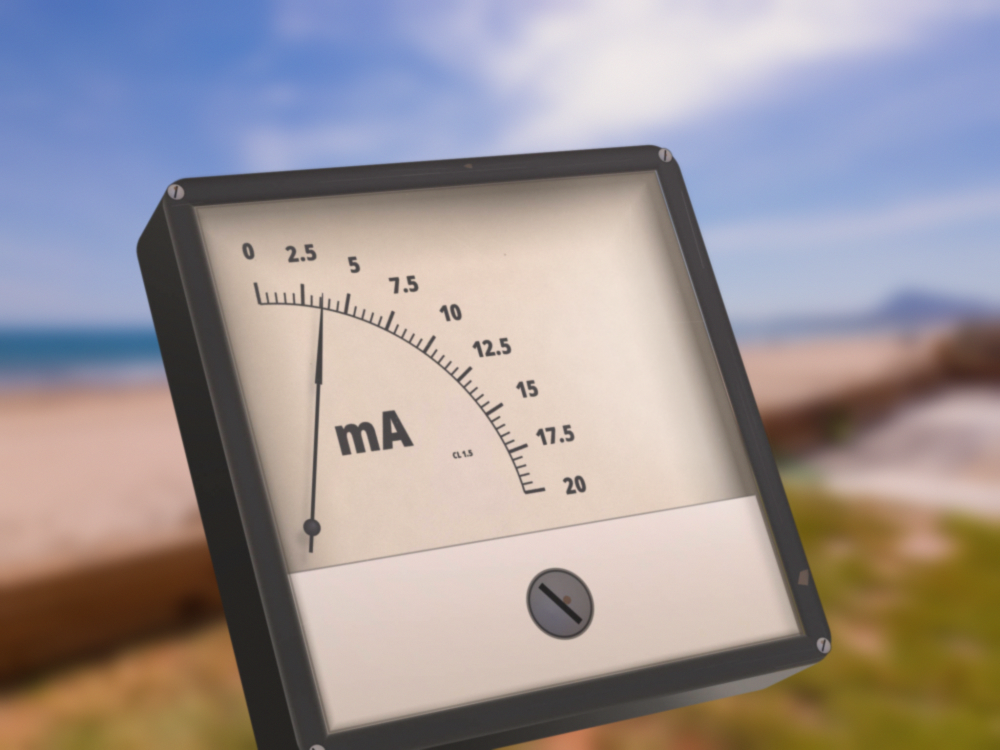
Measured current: 3.5 mA
